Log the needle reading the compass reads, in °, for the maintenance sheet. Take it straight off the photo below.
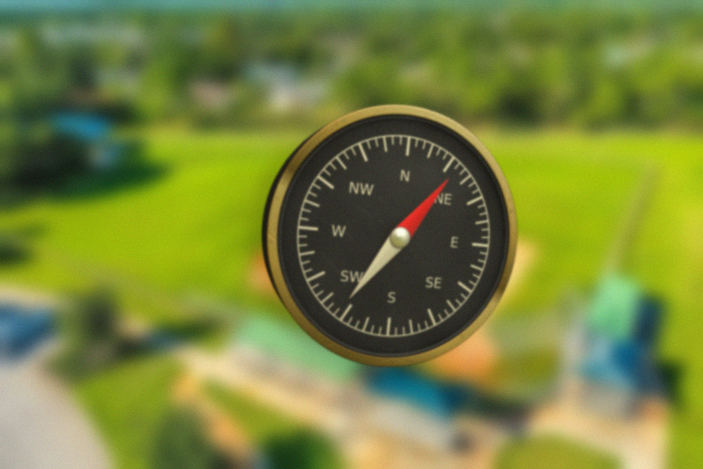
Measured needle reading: 35 °
